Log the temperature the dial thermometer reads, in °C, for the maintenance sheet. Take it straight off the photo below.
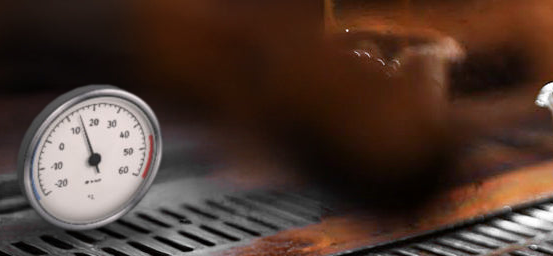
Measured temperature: 14 °C
